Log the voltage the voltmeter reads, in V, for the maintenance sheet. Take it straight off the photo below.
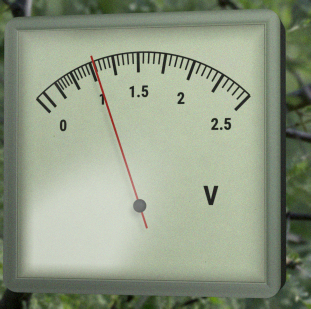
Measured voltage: 1.05 V
